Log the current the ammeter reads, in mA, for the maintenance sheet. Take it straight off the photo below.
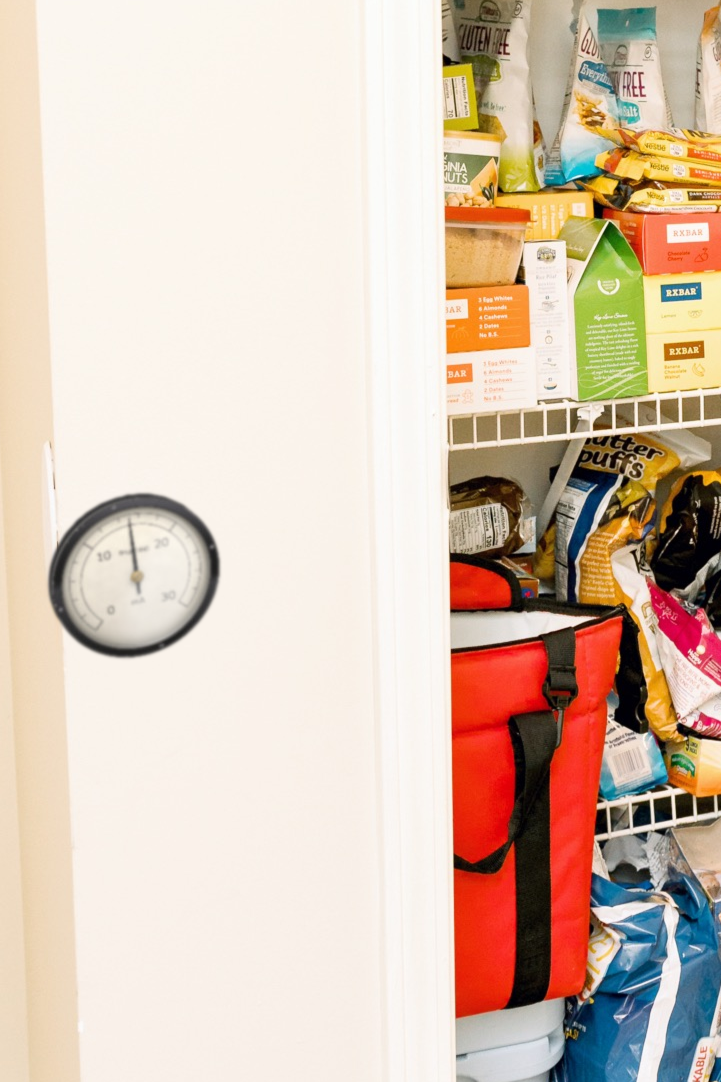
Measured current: 15 mA
